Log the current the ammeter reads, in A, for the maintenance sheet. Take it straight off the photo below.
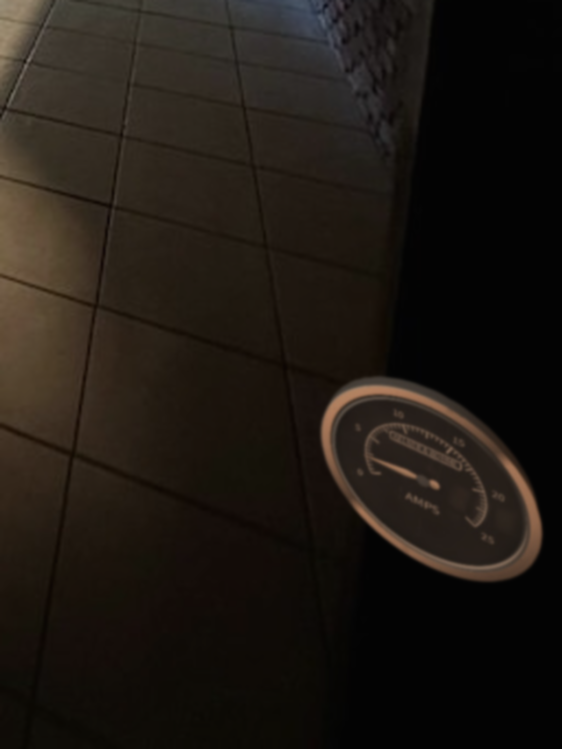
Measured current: 2.5 A
